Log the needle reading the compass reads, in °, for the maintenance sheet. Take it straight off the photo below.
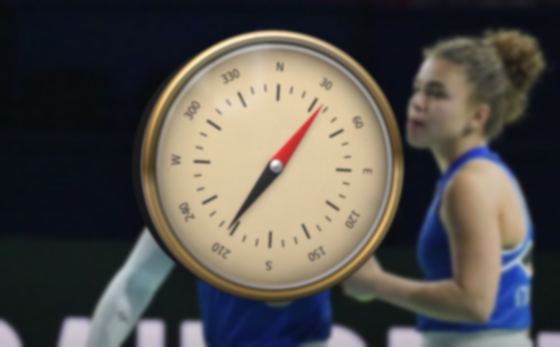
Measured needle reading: 35 °
